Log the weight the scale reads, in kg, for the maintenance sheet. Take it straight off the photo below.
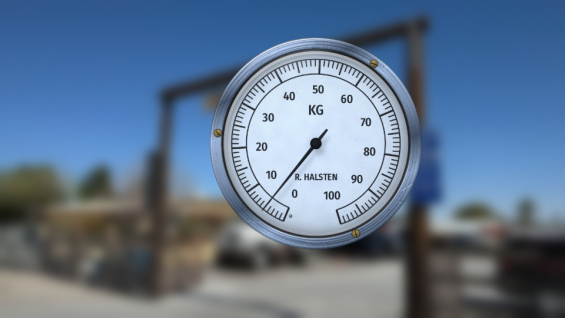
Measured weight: 5 kg
